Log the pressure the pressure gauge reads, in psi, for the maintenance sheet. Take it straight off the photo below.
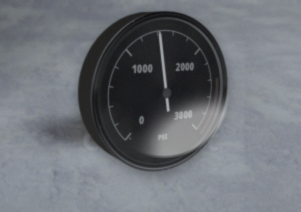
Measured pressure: 1400 psi
